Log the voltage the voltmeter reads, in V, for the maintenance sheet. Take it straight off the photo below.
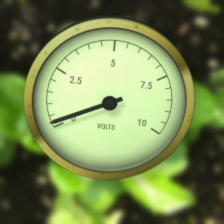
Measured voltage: 0.25 V
